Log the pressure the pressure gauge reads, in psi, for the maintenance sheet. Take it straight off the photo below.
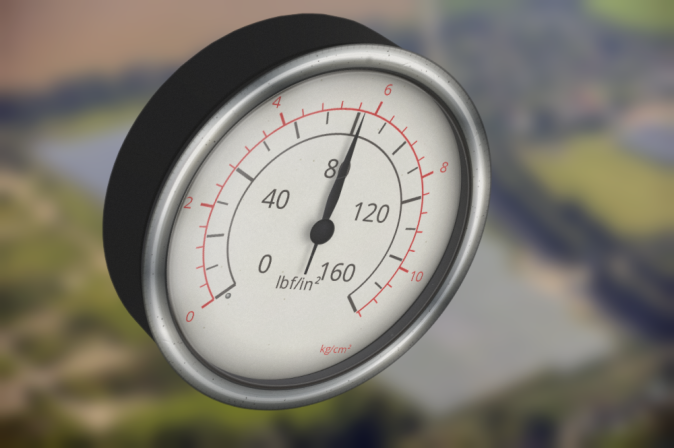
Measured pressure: 80 psi
